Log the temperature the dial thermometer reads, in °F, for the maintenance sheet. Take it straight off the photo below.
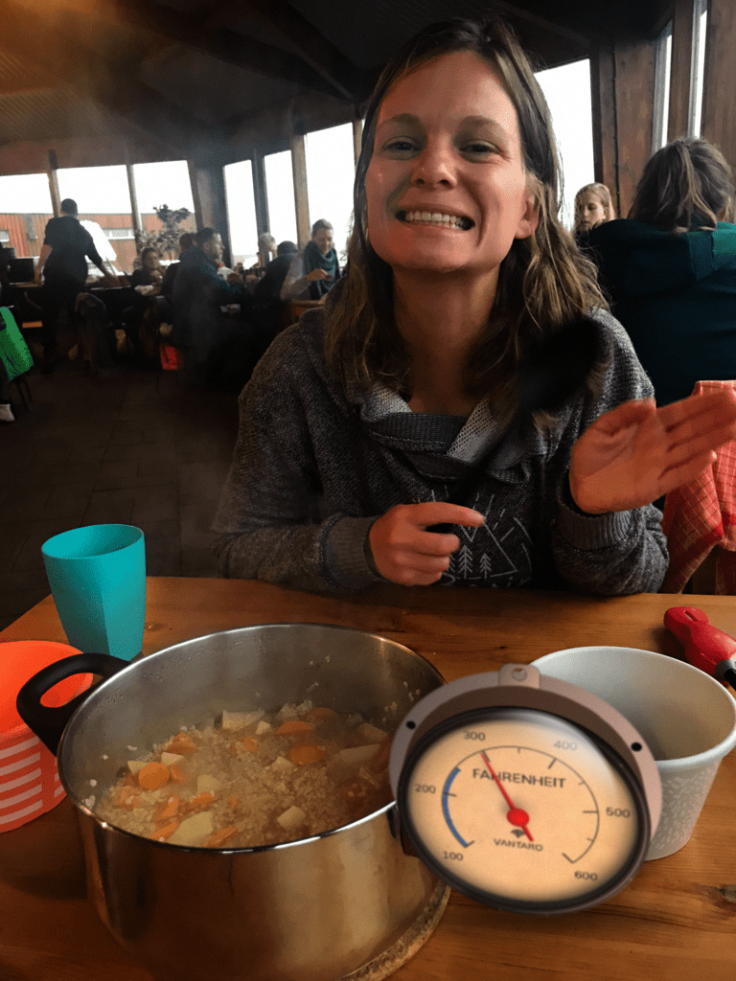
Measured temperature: 300 °F
